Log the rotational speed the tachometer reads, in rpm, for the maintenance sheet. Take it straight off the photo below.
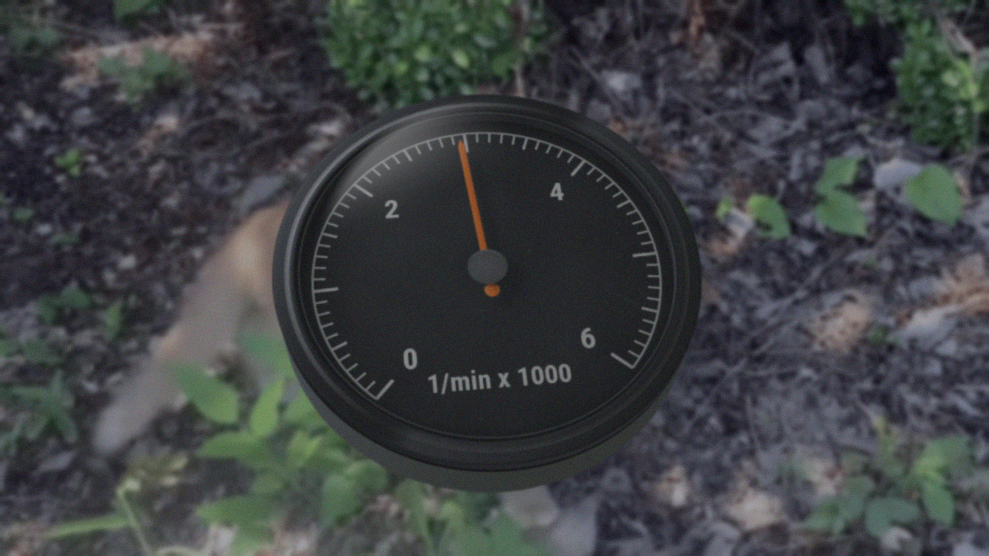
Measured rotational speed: 2950 rpm
